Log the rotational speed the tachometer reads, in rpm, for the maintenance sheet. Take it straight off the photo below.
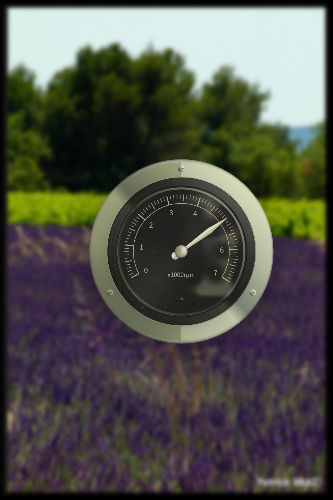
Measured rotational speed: 5000 rpm
